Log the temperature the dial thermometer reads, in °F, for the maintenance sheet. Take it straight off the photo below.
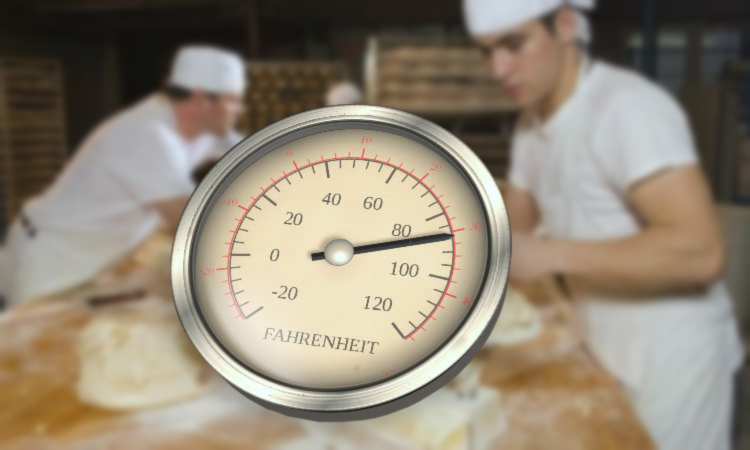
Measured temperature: 88 °F
